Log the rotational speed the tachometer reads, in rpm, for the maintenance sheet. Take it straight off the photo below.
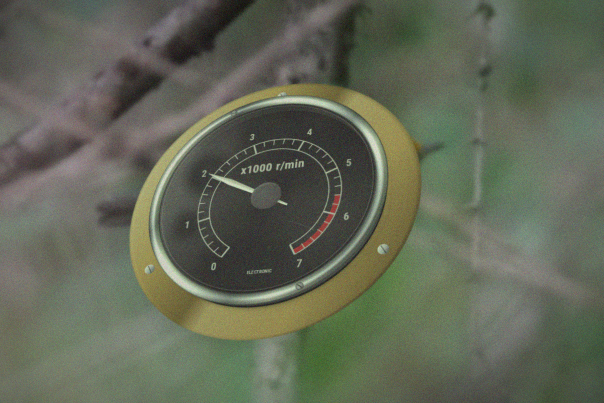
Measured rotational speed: 2000 rpm
